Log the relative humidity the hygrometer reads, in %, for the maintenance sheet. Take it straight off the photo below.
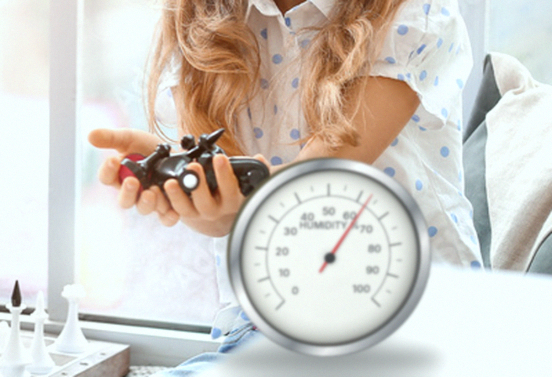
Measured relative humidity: 62.5 %
